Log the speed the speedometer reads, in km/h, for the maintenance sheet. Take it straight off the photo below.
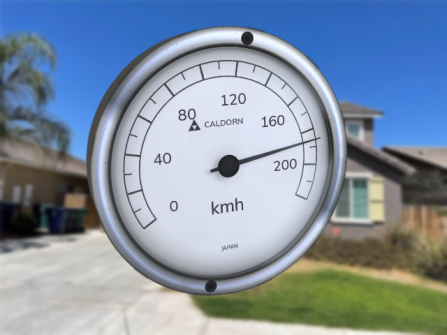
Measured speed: 185 km/h
